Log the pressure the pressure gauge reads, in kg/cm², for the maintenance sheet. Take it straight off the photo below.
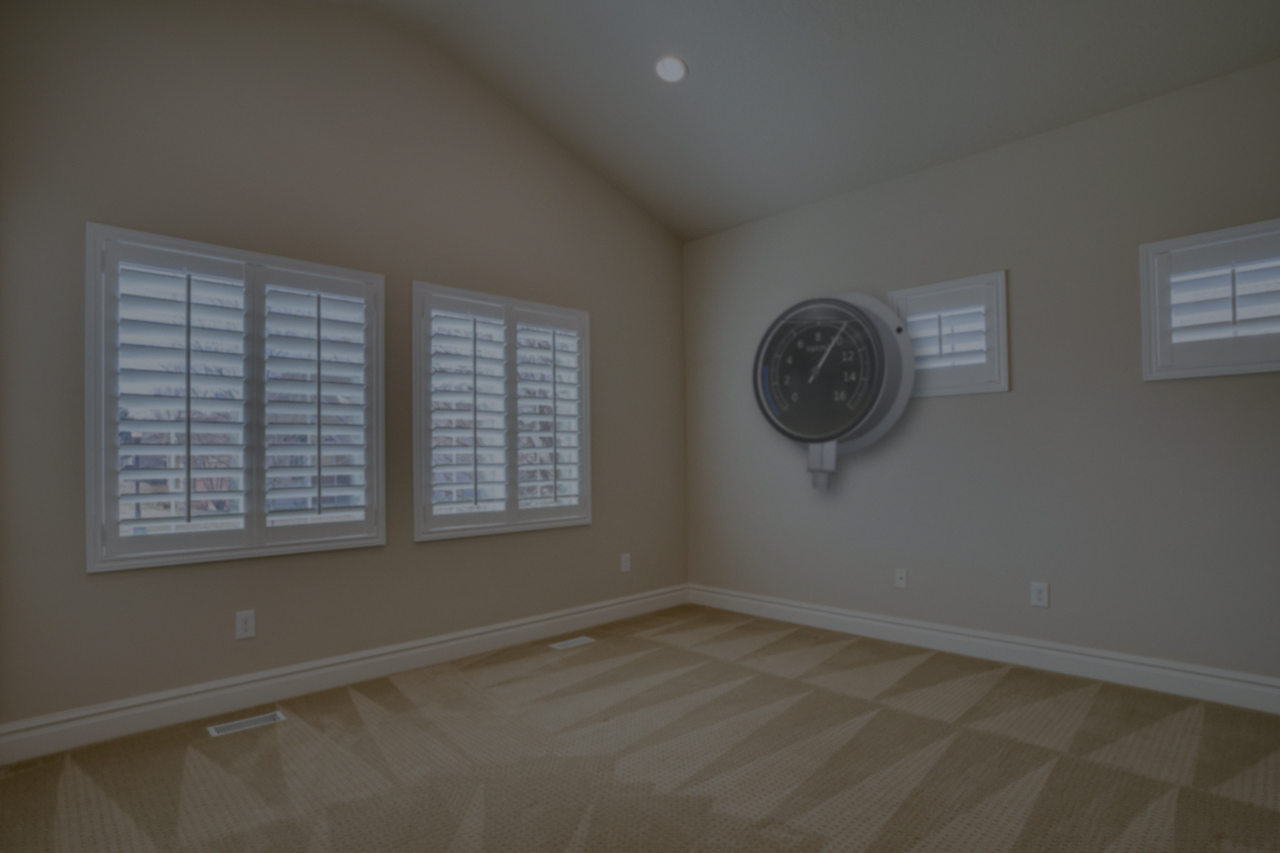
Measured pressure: 10 kg/cm²
